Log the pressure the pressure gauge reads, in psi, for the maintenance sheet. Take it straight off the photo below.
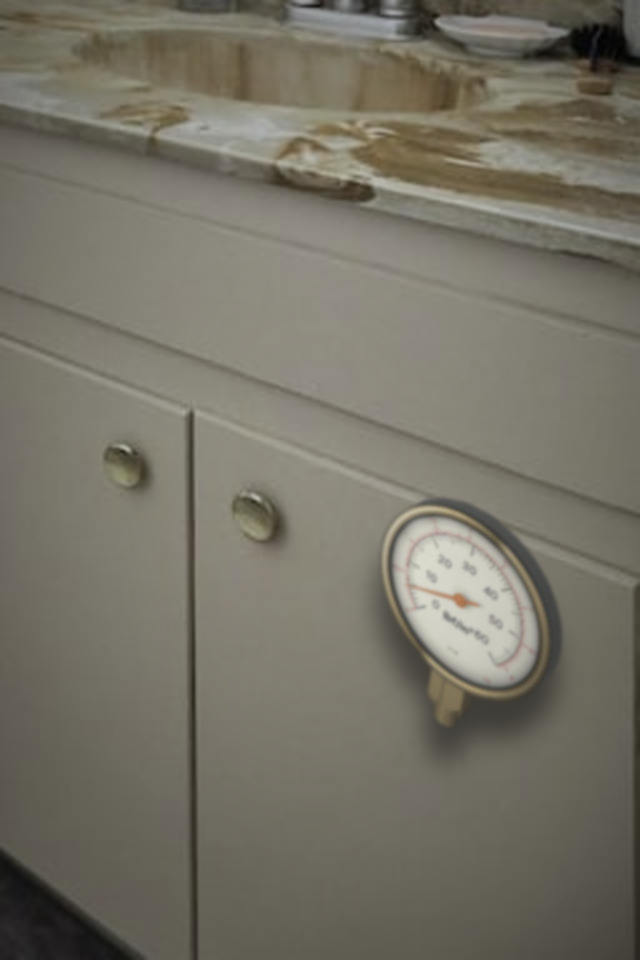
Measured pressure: 5 psi
